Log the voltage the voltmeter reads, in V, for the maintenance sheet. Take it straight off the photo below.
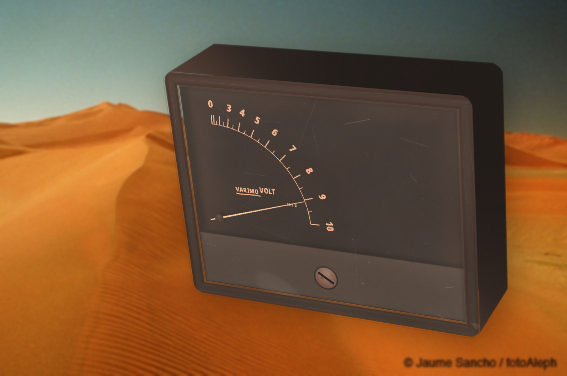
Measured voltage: 9 V
